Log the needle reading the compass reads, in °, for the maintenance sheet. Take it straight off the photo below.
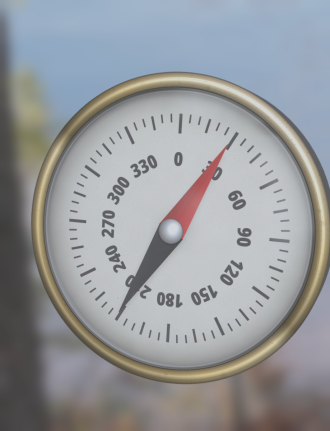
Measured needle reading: 30 °
